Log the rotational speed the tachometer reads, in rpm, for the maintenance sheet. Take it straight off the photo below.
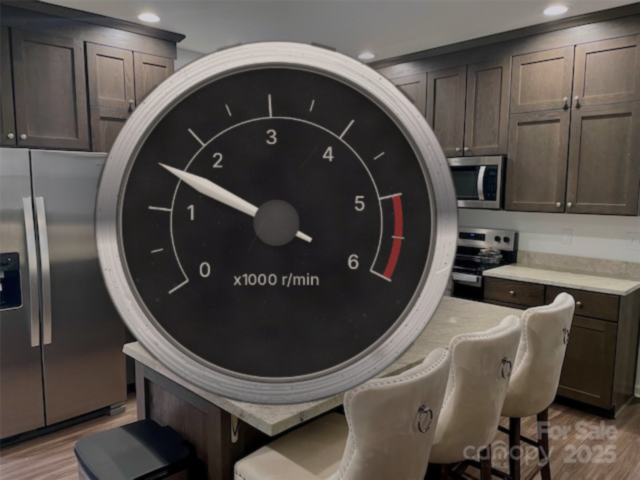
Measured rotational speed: 1500 rpm
